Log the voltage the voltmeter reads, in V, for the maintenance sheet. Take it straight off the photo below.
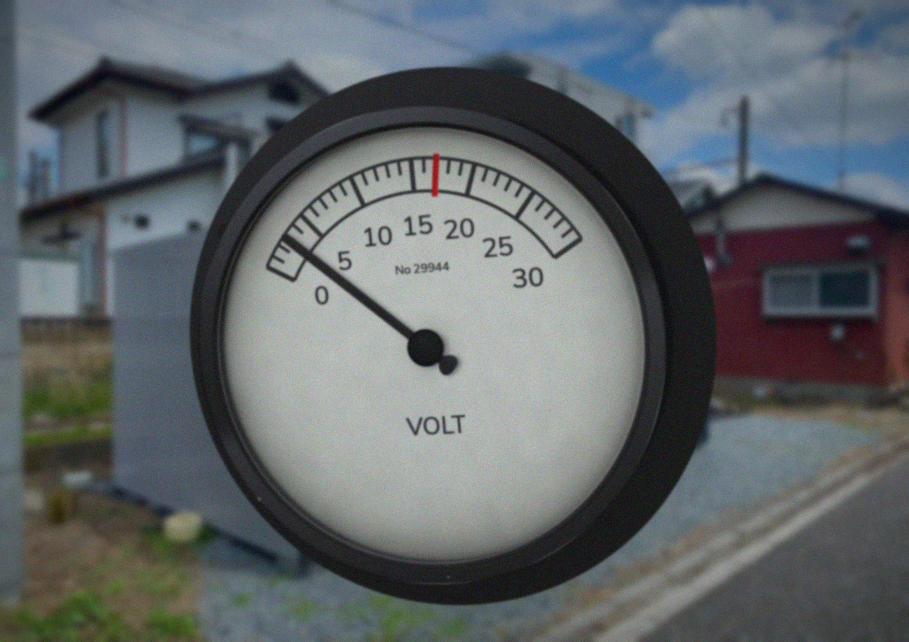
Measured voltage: 3 V
